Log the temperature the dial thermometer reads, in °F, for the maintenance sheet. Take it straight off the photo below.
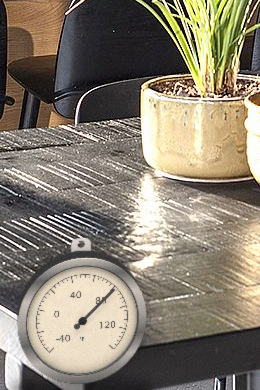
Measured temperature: 80 °F
